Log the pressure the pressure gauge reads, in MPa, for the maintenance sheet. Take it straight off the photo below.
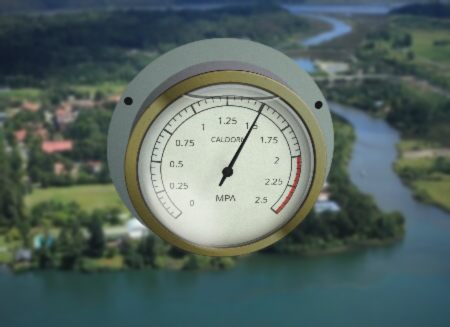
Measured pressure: 1.5 MPa
